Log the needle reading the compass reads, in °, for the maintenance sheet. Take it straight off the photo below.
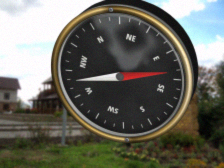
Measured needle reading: 110 °
